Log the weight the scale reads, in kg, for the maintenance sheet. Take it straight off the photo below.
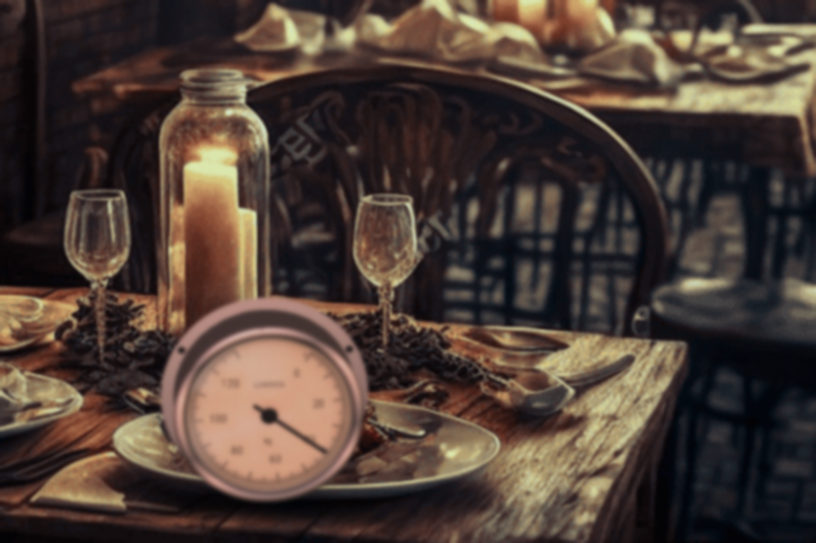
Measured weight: 40 kg
